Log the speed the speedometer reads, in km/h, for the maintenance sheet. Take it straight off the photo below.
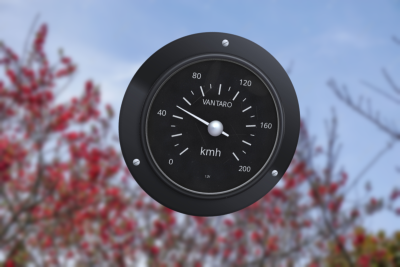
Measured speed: 50 km/h
